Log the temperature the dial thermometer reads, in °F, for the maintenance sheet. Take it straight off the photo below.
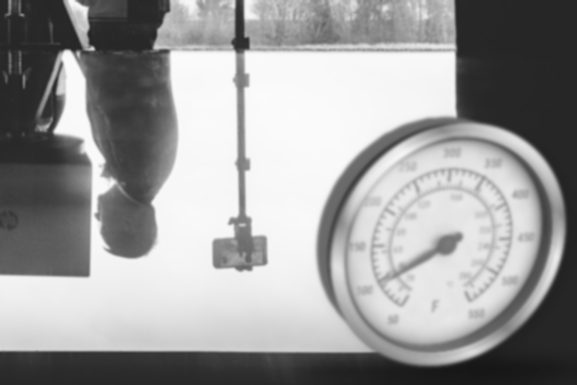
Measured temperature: 100 °F
